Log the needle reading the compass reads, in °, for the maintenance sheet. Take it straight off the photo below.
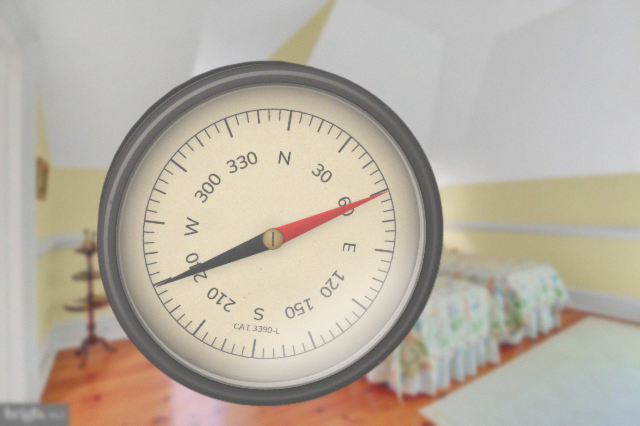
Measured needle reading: 60 °
